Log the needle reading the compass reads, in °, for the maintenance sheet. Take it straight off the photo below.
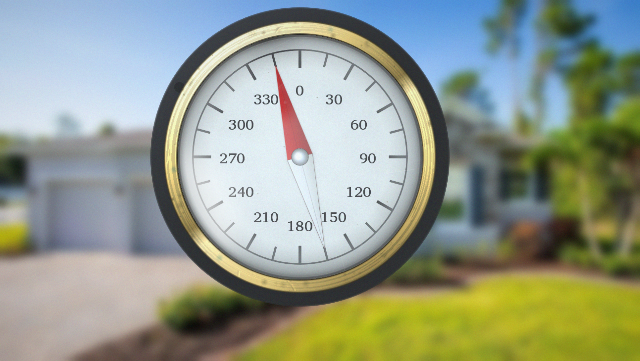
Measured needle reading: 345 °
